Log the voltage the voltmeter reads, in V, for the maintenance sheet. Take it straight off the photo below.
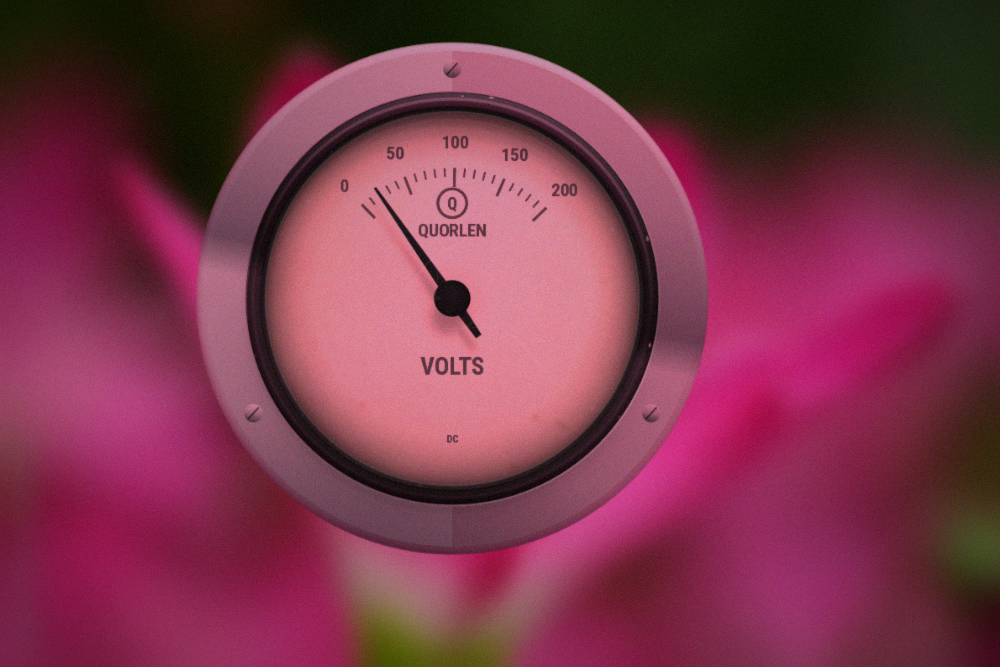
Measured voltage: 20 V
